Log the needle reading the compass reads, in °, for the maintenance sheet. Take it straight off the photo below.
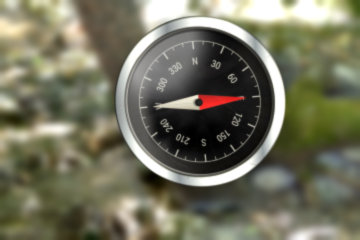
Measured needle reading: 90 °
